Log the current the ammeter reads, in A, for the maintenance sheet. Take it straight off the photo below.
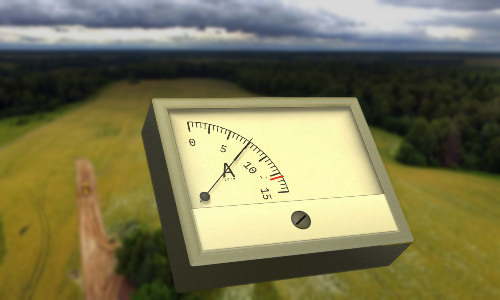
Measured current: 7.5 A
